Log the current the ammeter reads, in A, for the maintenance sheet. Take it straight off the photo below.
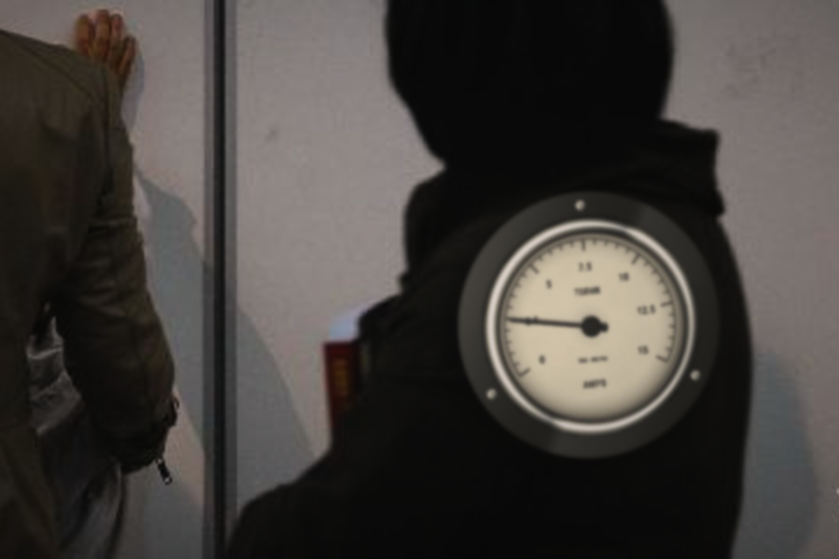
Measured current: 2.5 A
